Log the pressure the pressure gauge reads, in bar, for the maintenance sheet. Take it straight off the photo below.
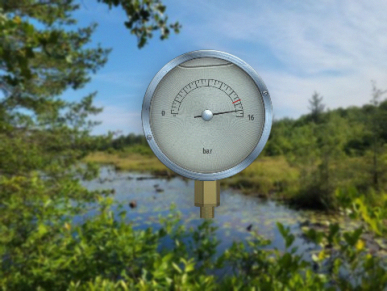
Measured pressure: 15 bar
